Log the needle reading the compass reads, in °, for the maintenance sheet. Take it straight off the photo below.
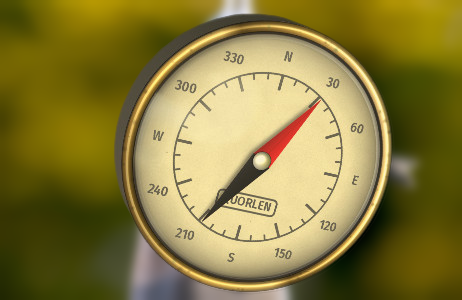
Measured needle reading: 30 °
